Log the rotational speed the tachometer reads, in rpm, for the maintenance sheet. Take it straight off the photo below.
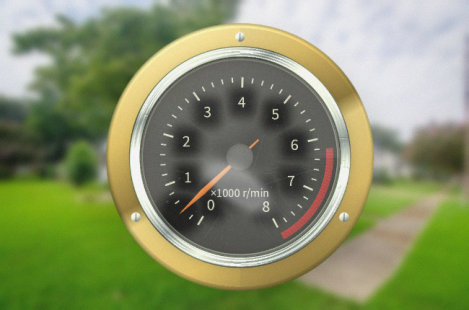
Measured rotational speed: 400 rpm
